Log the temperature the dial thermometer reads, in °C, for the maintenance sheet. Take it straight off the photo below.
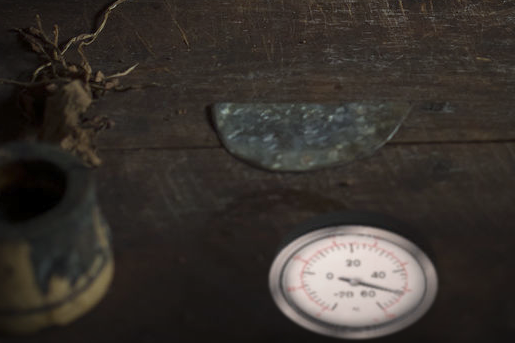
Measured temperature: 50 °C
